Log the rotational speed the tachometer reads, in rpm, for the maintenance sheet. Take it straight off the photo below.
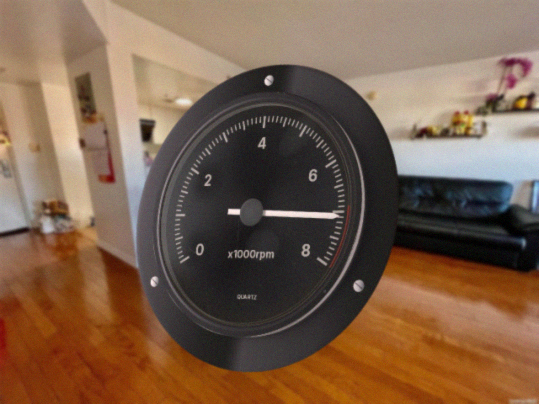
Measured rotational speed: 7100 rpm
